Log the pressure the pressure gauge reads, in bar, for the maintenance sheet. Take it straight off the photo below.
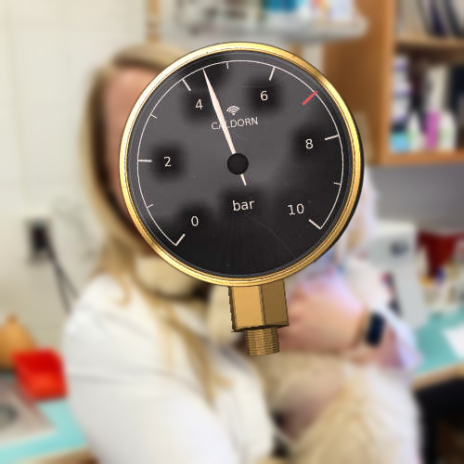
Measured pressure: 4.5 bar
